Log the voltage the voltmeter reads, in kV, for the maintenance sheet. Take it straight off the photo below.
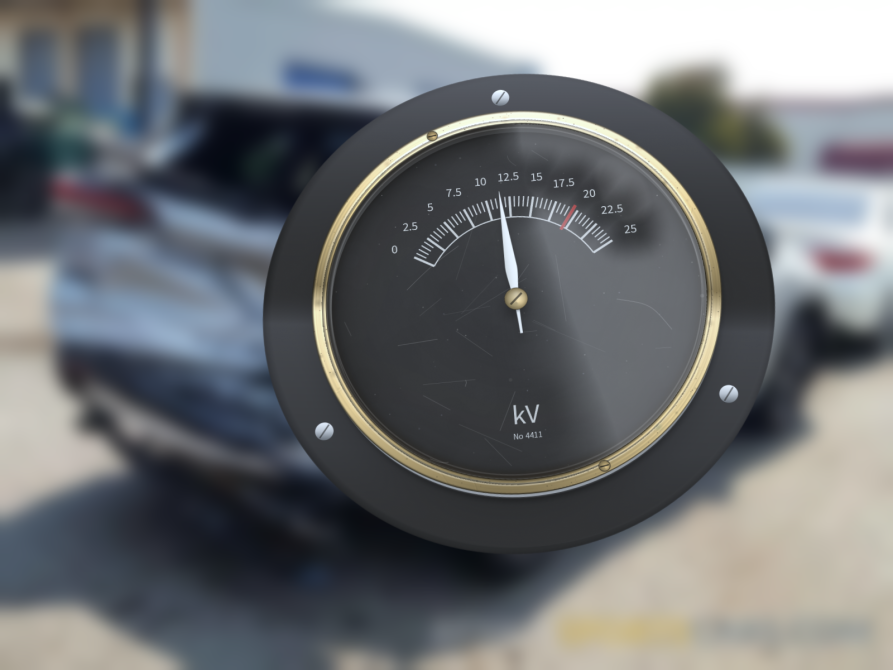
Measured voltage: 11.5 kV
